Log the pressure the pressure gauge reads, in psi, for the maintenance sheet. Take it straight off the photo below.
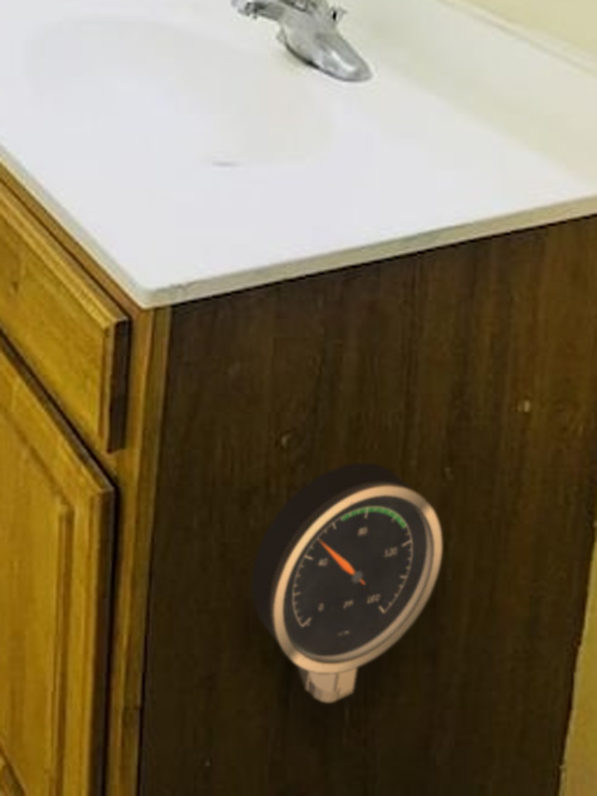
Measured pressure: 50 psi
